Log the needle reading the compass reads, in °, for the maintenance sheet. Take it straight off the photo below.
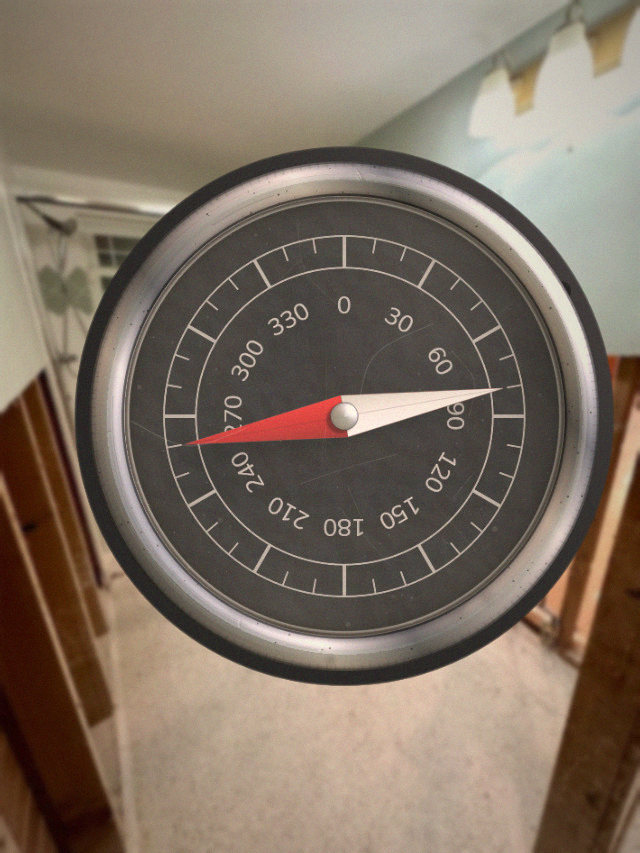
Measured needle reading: 260 °
